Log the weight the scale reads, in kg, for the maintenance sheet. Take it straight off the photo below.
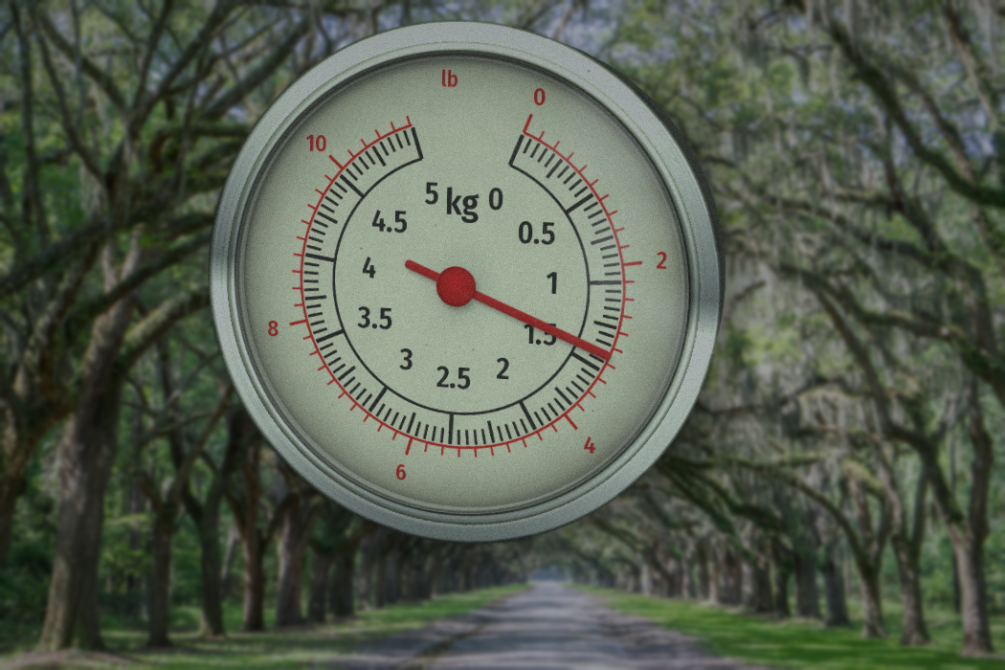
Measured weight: 1.4 kg
